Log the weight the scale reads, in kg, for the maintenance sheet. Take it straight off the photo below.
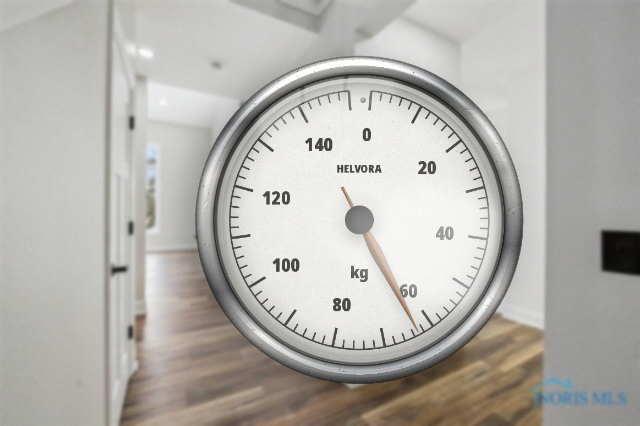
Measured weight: 63 kg
